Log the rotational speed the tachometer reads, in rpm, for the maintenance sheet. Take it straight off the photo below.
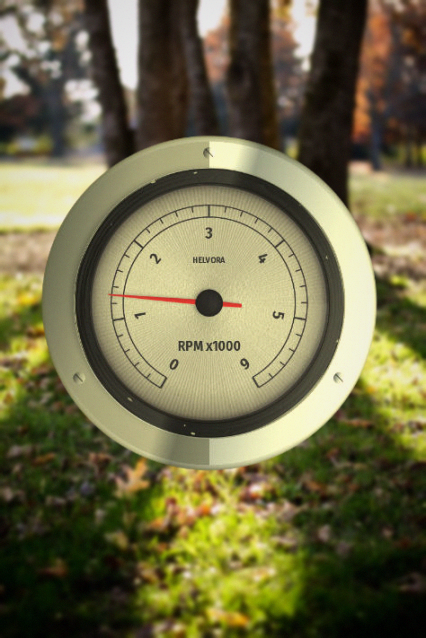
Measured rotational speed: 1300 rpm
